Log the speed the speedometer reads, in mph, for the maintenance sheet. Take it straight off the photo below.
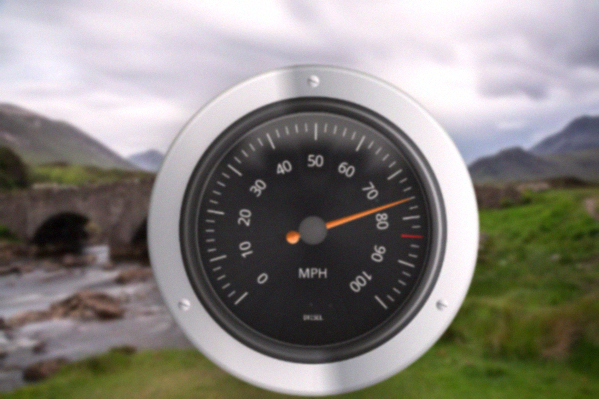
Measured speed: 76 mph
